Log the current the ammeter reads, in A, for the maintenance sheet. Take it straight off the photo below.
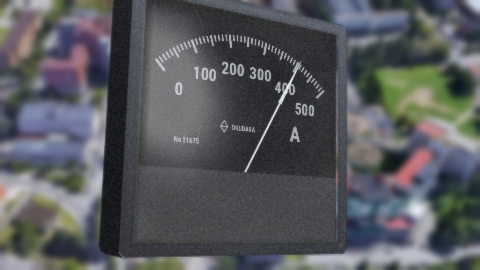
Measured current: 400 A
